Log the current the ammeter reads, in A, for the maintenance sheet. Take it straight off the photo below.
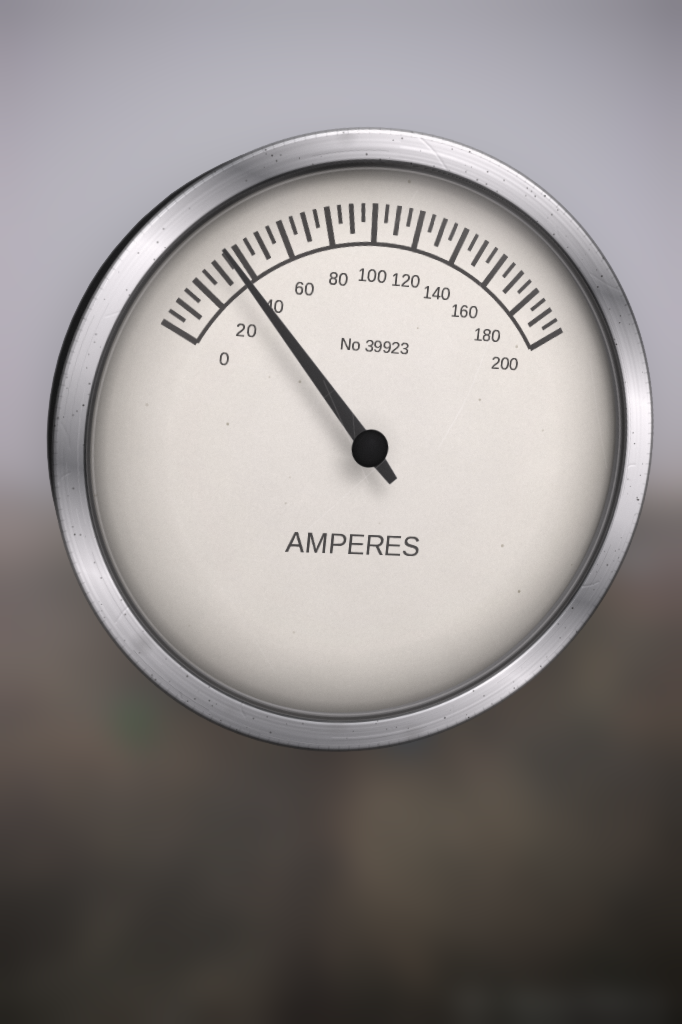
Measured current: 35 A
